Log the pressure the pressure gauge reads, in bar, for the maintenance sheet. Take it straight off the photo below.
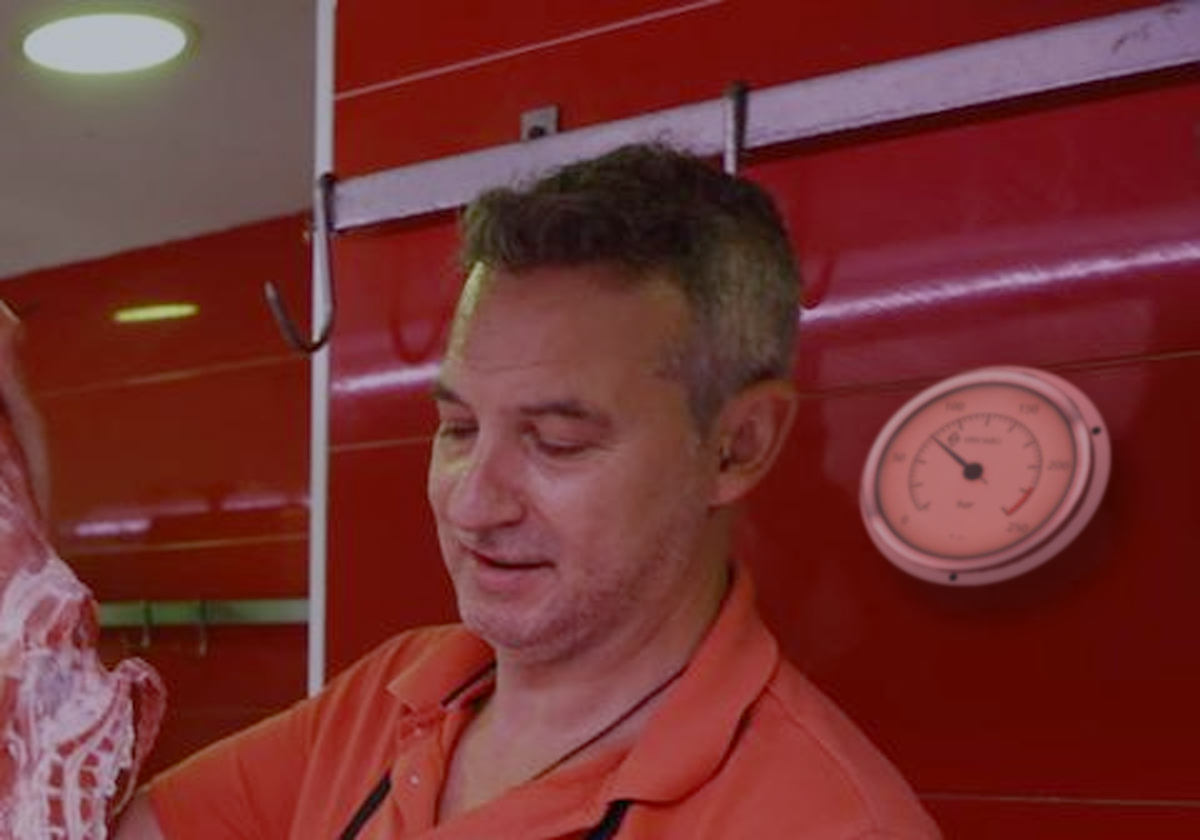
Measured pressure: 75 bar
